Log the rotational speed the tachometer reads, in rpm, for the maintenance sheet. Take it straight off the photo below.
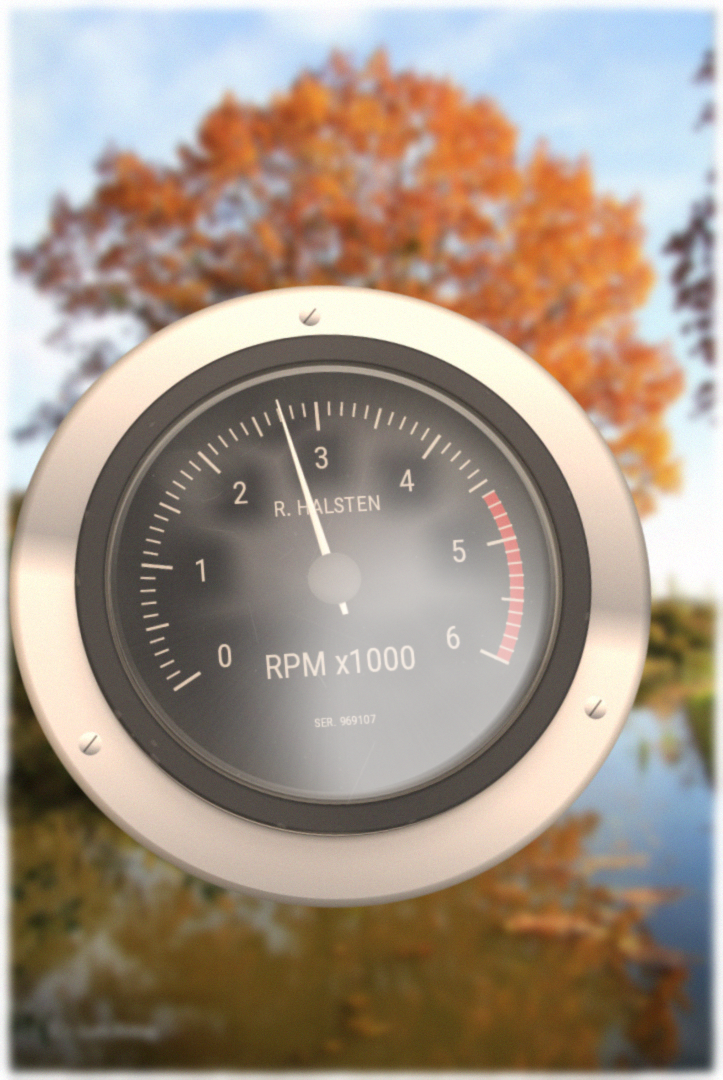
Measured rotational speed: 2700 rpm
